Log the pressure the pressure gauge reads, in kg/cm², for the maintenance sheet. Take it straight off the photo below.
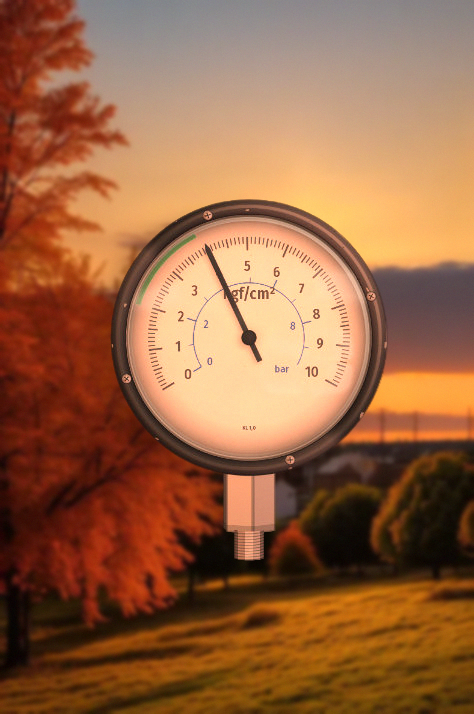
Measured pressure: 4 kg/cm²
